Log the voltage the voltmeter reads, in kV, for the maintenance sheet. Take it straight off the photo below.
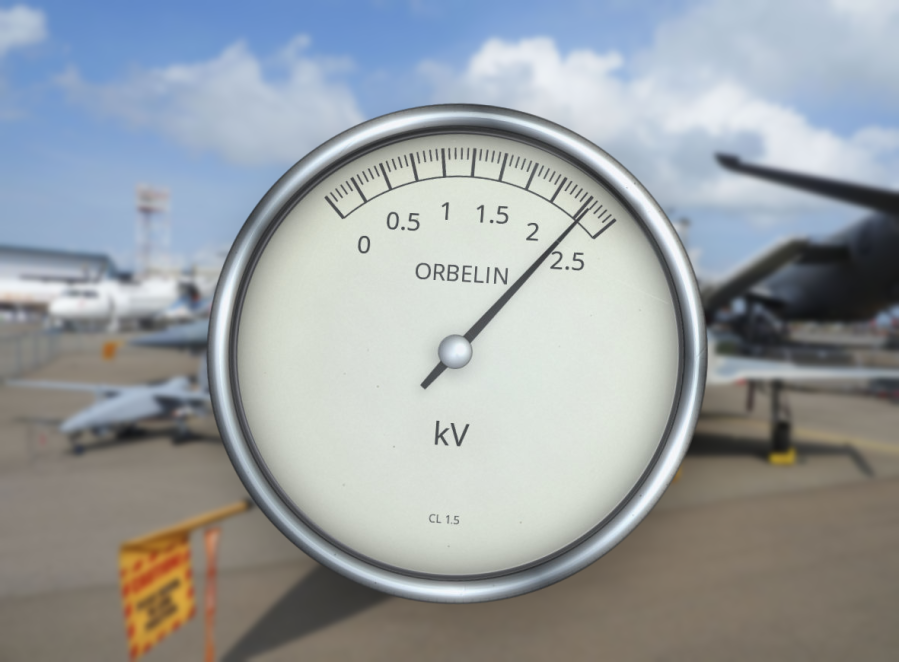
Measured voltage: 2.3 kV
